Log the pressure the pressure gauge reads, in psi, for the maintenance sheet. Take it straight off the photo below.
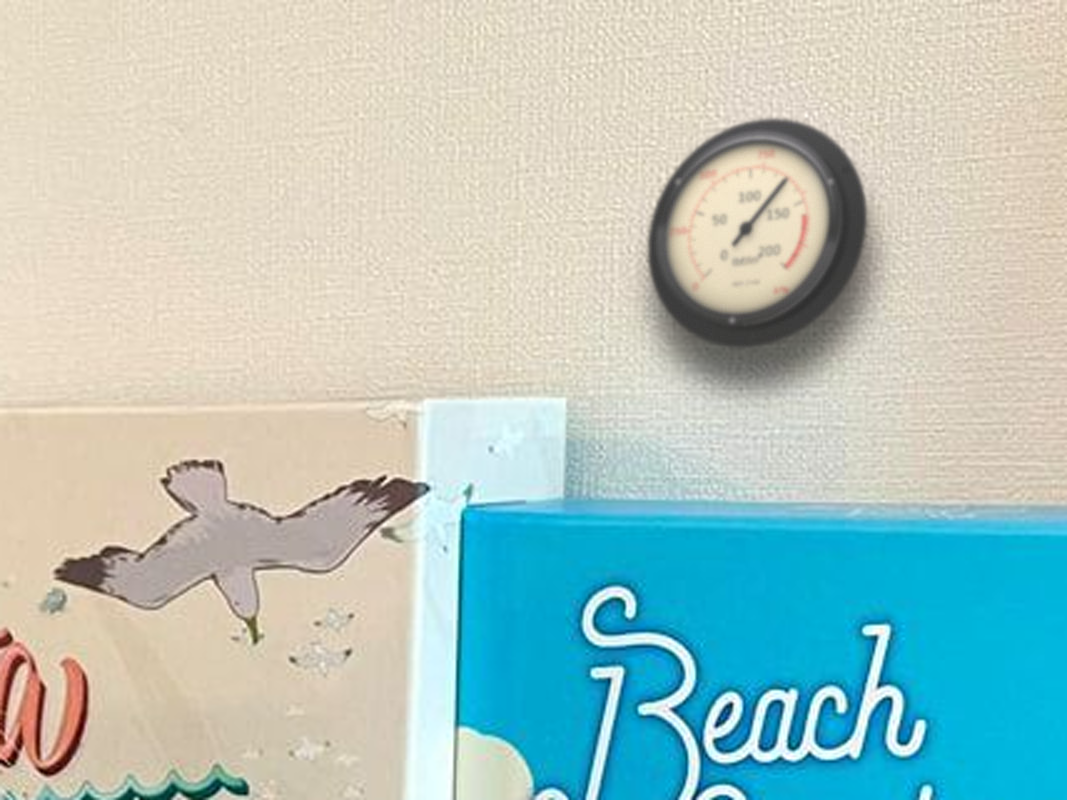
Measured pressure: 130 psi
